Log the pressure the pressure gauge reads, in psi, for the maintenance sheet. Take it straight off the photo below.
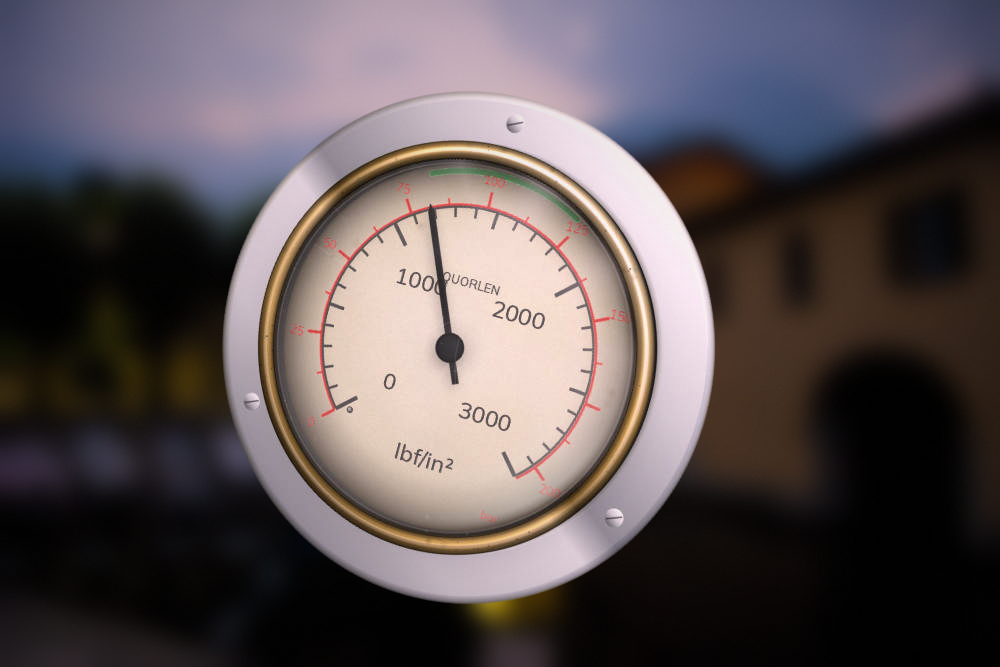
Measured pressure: 1200 psi
